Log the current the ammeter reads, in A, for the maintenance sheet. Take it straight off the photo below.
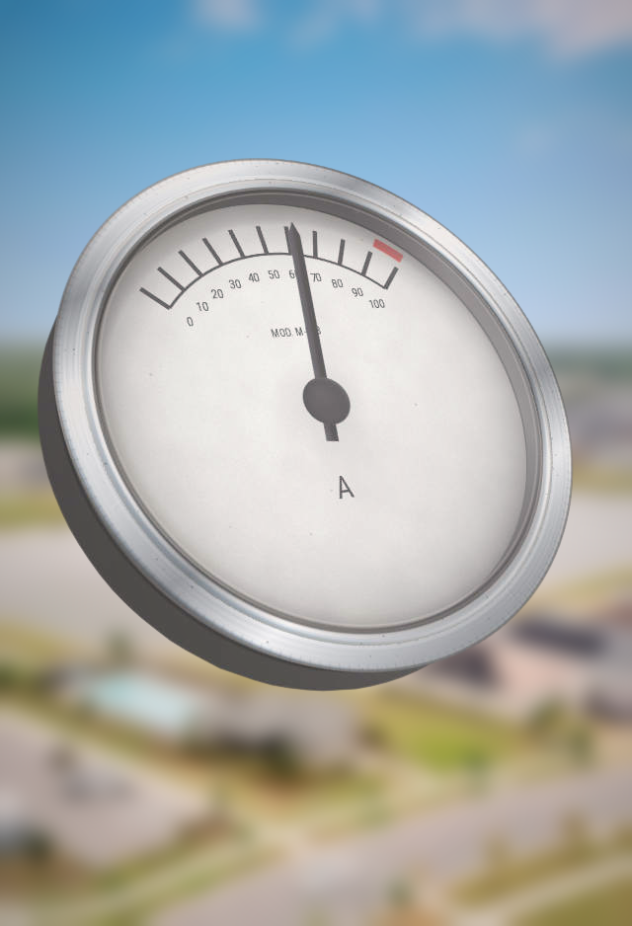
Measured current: 60 A
